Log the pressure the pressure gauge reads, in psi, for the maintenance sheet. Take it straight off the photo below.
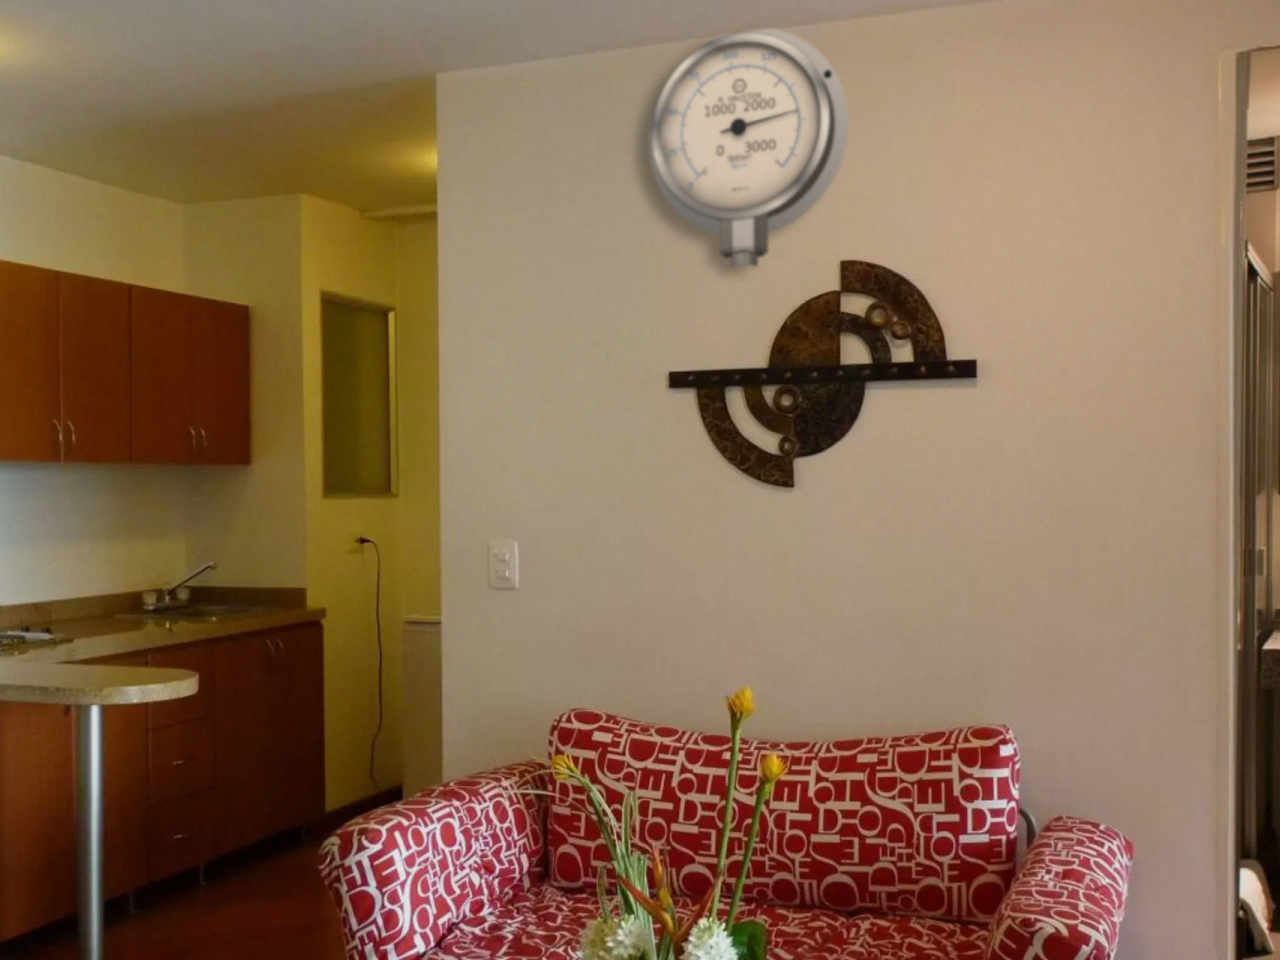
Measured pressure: 2400 psi
